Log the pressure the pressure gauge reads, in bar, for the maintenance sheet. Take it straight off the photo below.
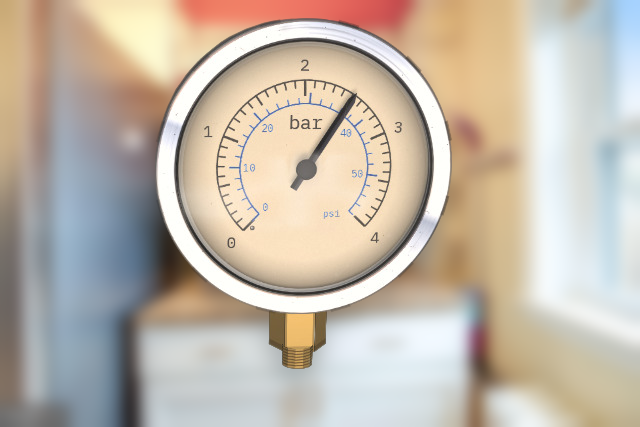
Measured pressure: 2.5 bar
